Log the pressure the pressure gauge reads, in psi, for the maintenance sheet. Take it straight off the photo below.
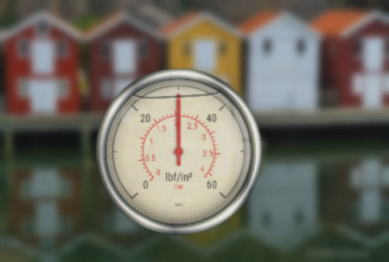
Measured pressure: 30 psi
